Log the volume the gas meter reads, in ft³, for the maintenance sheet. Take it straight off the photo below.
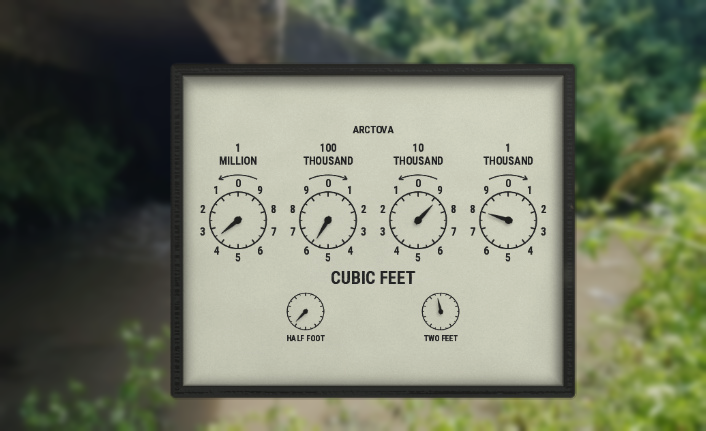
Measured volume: 358800 ft³
